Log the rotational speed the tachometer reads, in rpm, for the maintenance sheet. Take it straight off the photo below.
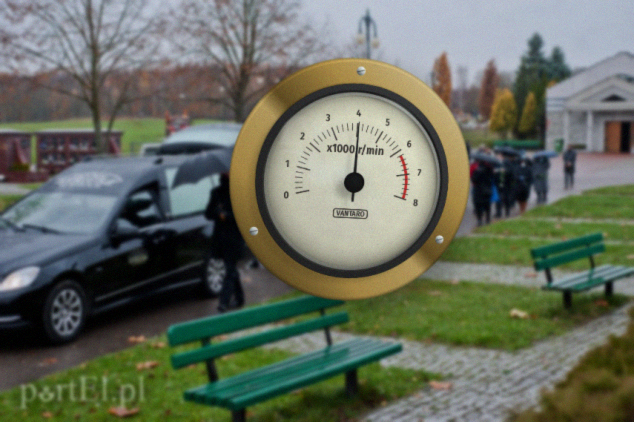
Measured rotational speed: 4000 rpm
